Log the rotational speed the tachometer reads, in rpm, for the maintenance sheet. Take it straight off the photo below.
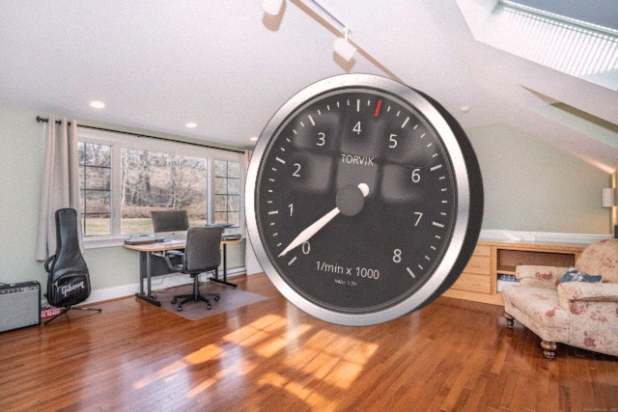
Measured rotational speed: 200 rpm
